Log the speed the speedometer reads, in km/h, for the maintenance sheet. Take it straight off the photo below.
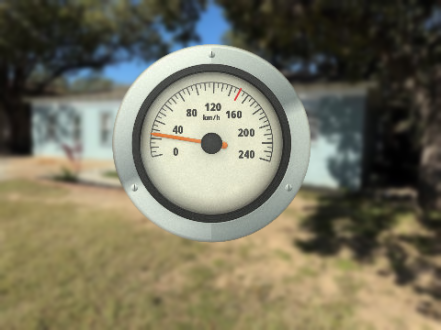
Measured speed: 25 km/h
